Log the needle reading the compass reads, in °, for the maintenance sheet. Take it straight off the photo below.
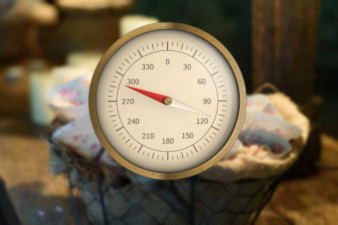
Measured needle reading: 290 °
